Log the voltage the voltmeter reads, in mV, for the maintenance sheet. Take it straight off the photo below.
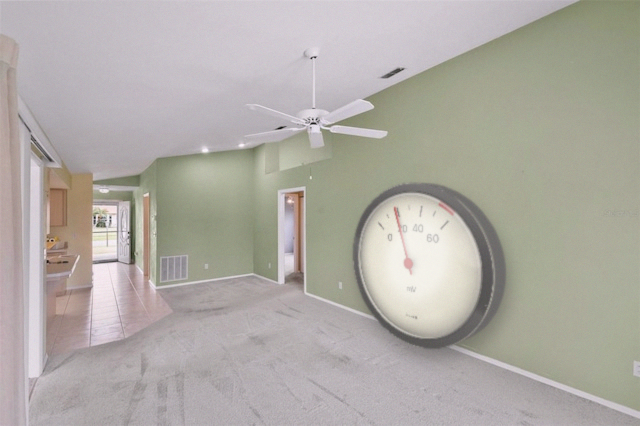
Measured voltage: 20 mV
